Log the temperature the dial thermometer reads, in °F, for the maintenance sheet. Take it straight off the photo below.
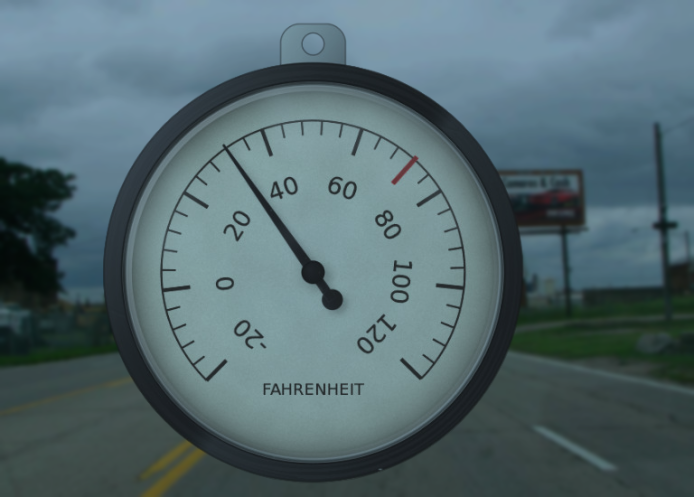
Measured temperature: 32 °F
